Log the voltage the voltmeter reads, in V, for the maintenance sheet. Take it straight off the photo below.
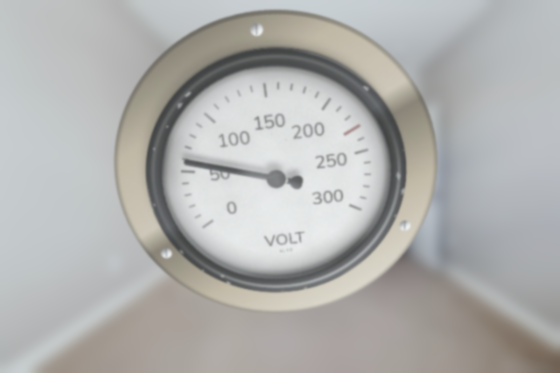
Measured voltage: 60 V
